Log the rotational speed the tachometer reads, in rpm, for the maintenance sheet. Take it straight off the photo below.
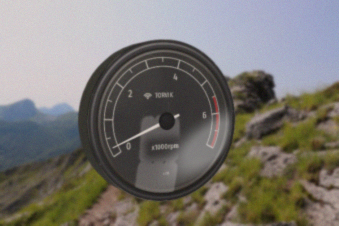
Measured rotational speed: 250 rpm
